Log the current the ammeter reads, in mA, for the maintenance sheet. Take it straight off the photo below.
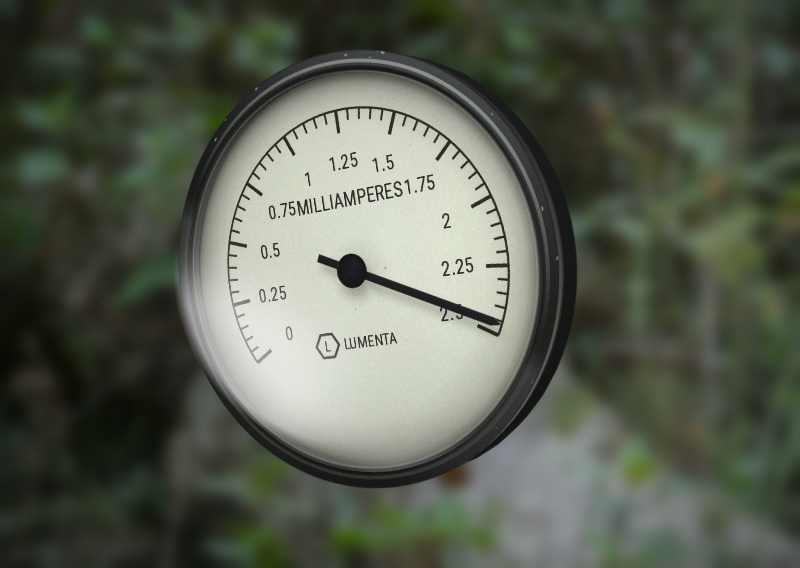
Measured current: 2.45 mA
